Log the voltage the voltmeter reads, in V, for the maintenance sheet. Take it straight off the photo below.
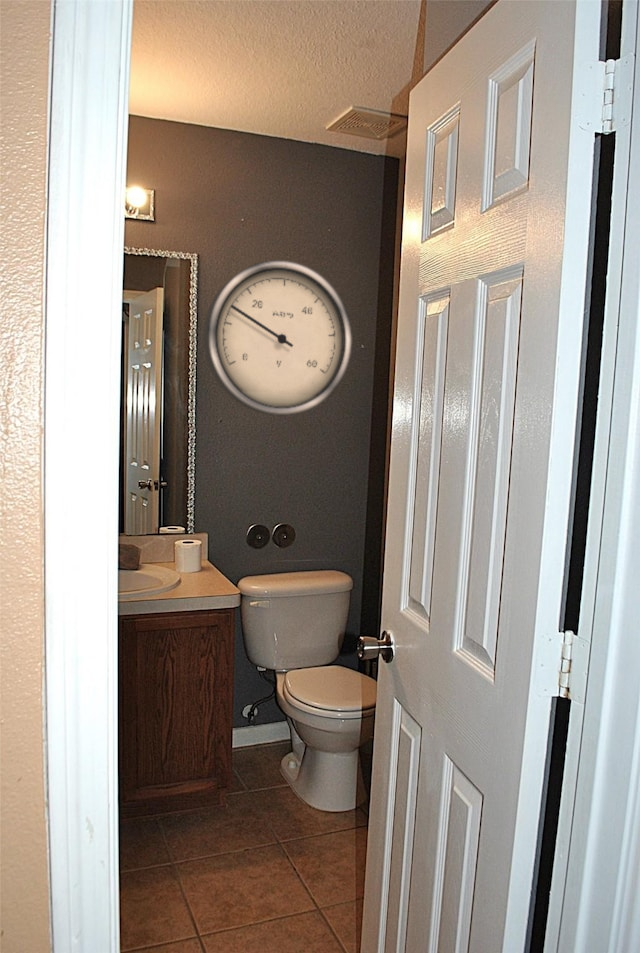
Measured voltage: 14 V
